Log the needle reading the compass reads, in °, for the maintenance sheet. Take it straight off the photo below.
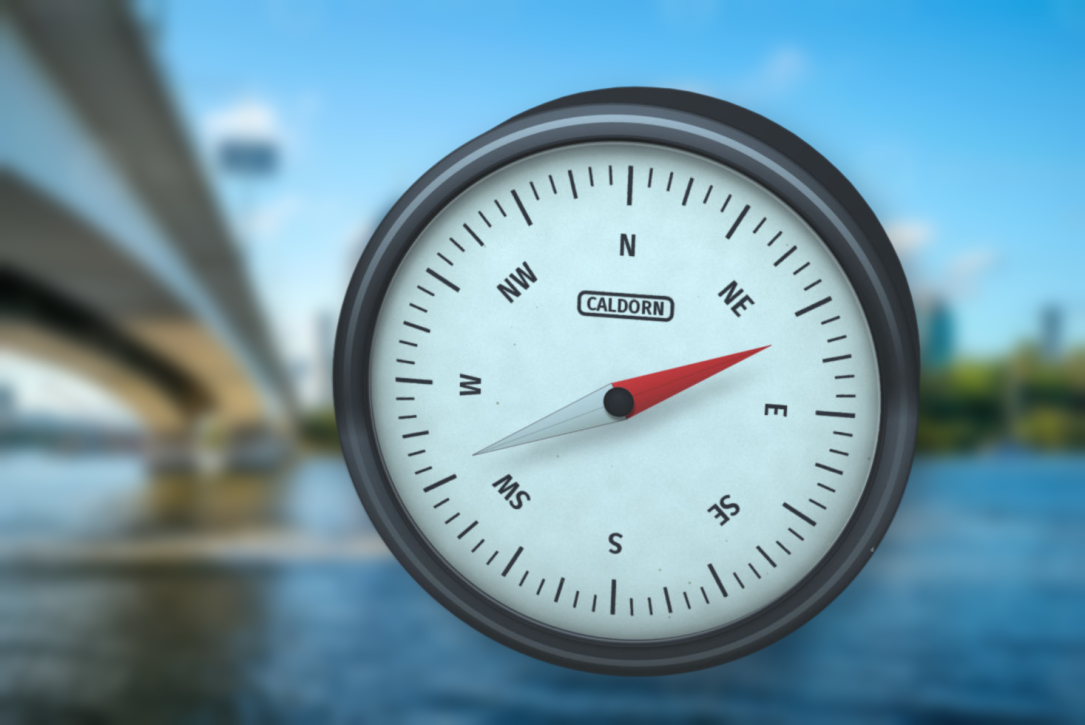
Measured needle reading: 65 °
